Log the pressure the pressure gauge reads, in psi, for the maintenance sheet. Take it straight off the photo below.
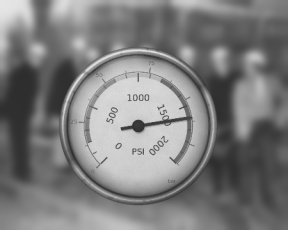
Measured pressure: 1600 psi
